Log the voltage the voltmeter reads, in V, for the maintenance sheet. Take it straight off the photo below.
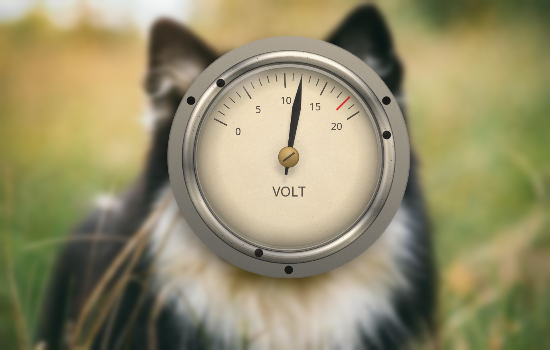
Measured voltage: 12 V
